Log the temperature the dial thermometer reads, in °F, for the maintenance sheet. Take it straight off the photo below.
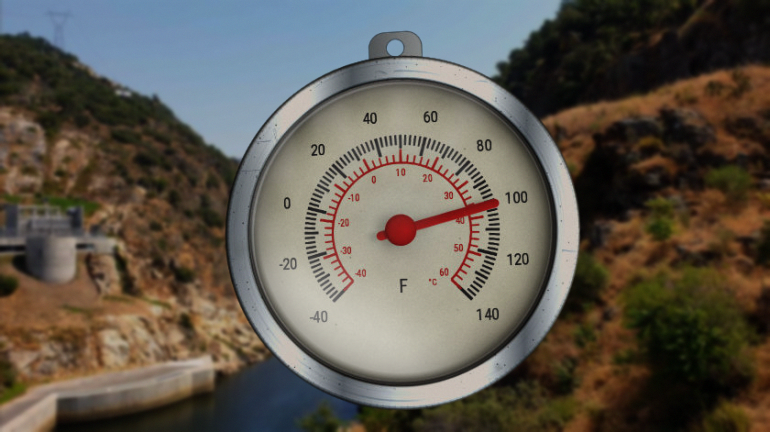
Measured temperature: 100 °F
